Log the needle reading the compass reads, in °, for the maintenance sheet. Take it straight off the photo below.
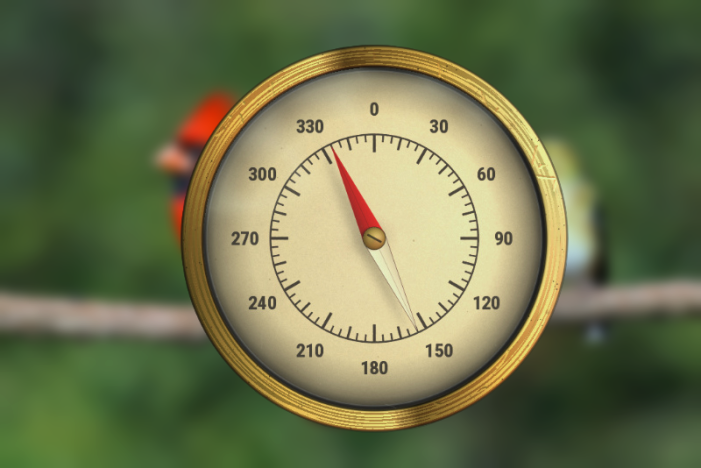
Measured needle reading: 335 °
